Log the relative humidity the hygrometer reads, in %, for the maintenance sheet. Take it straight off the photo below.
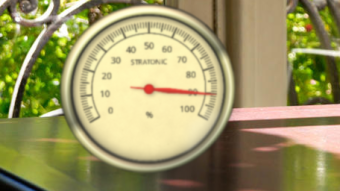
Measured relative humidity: 90 %
